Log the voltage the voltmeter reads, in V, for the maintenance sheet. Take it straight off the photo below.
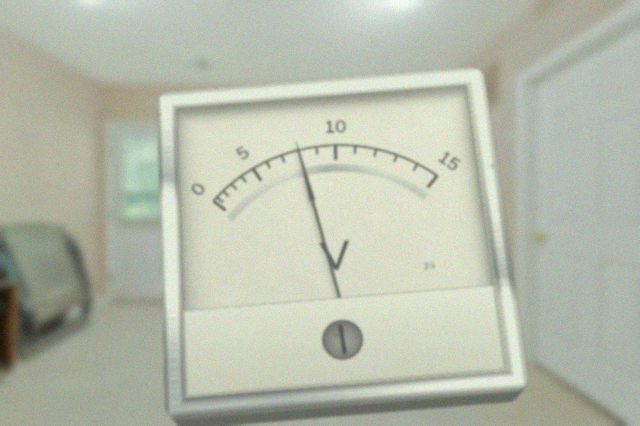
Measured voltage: 8 V
